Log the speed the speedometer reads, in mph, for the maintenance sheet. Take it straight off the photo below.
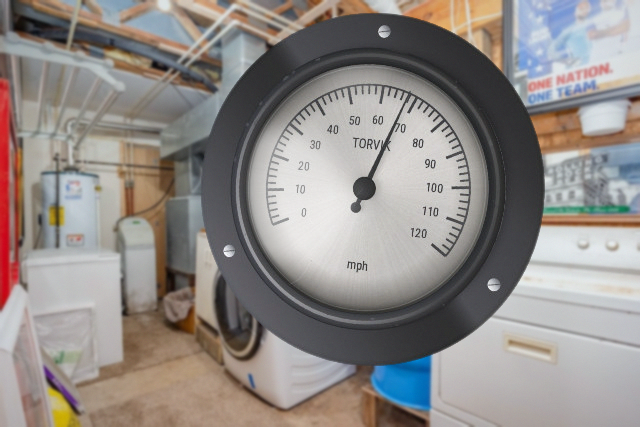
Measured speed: 68 mph
